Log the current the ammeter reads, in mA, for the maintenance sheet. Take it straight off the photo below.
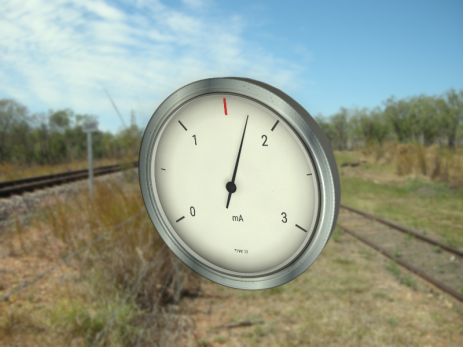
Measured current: 1.75 mA
